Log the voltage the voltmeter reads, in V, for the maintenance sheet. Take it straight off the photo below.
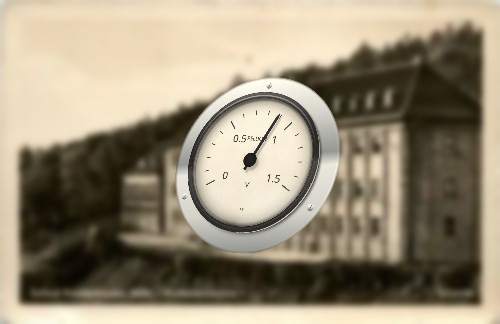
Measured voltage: 0.9 V
